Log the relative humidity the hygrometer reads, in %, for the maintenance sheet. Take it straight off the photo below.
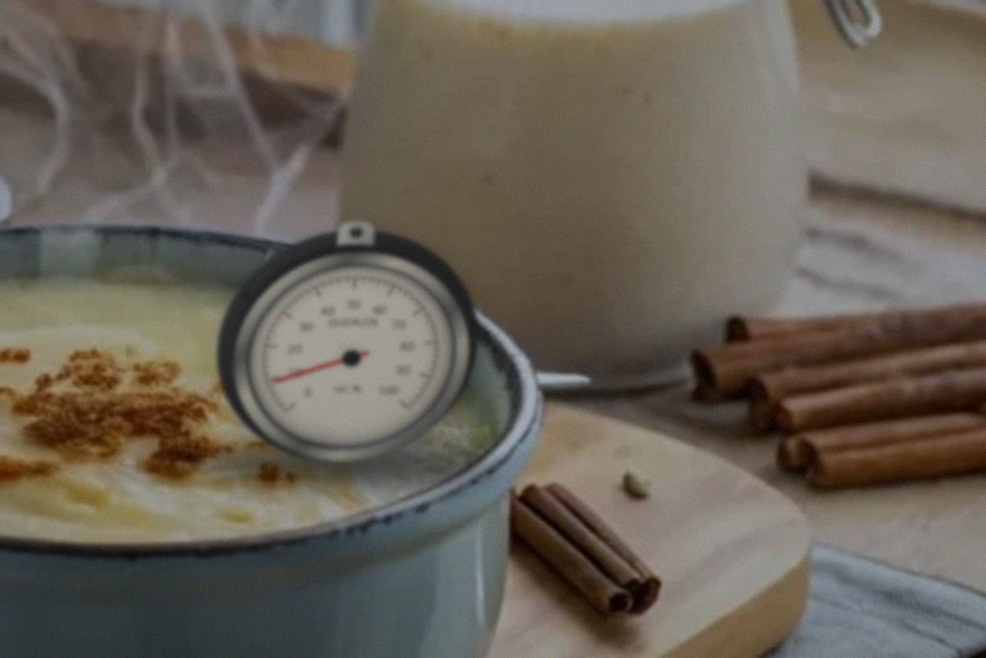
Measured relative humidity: 10 %
